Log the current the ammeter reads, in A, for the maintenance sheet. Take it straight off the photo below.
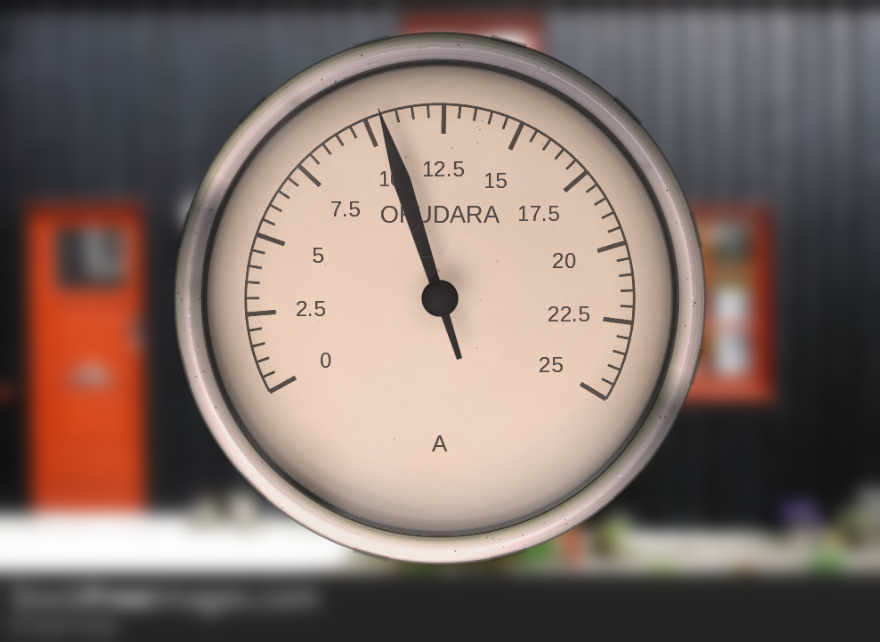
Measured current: 10.5 A
